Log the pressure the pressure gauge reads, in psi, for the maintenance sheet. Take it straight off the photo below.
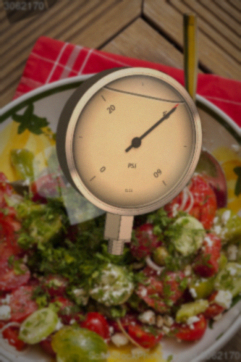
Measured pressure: 40 psi
